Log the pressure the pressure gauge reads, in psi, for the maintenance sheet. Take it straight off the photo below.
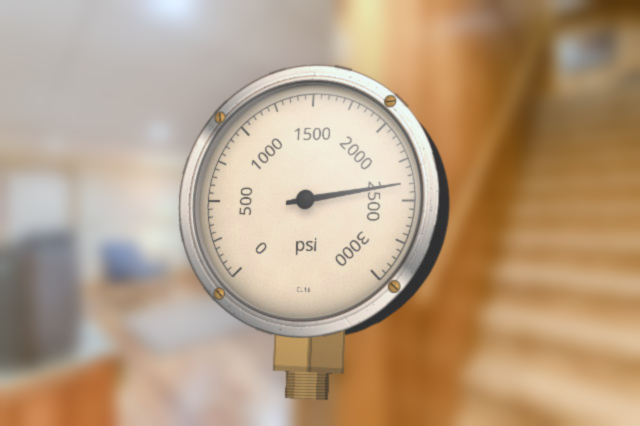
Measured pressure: 2400 psi
